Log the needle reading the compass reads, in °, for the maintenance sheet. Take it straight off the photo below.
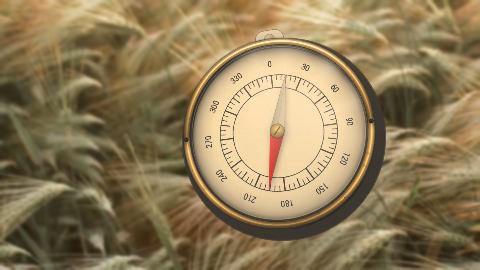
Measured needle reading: 195 °
